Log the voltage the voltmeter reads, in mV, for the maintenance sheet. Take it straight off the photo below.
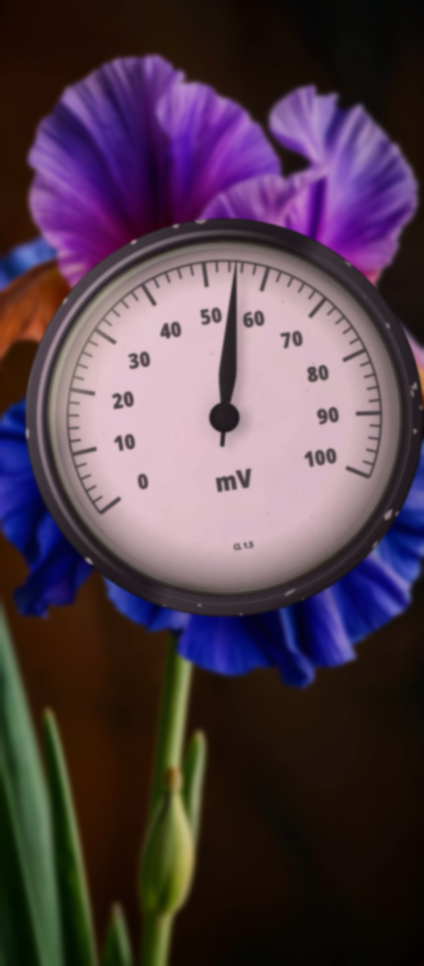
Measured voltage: 55 mV
